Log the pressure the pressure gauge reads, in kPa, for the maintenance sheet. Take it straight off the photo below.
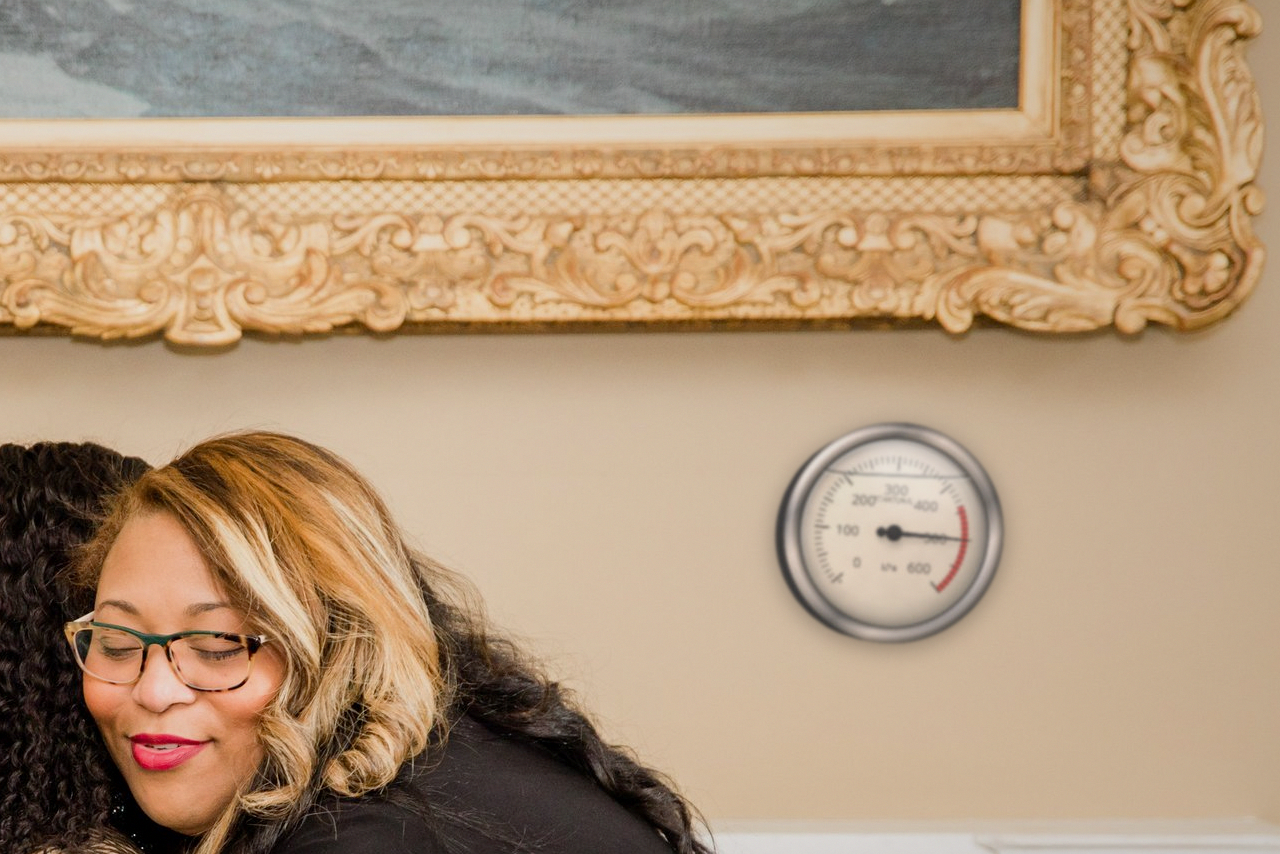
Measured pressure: 500 kPa
